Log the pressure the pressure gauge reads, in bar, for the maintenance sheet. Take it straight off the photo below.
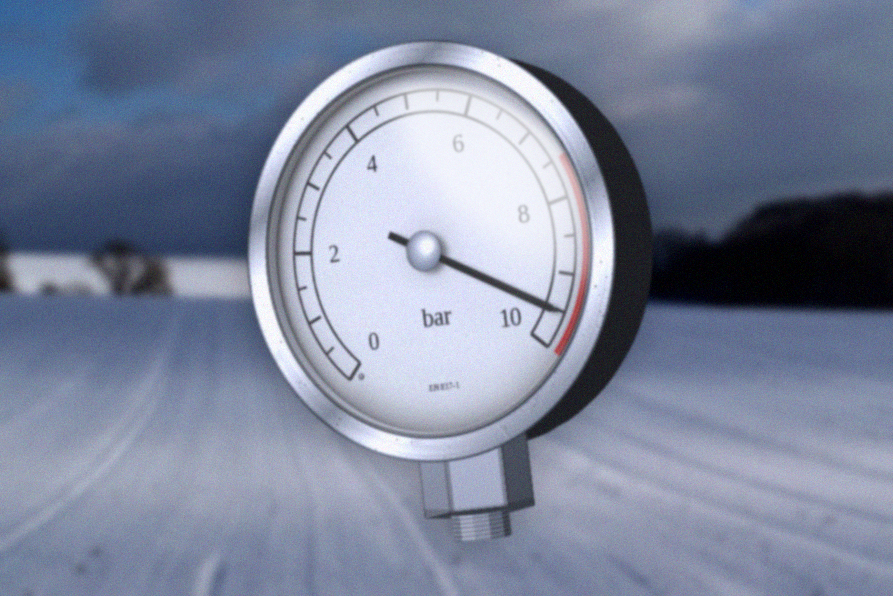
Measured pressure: 9.5 bar
